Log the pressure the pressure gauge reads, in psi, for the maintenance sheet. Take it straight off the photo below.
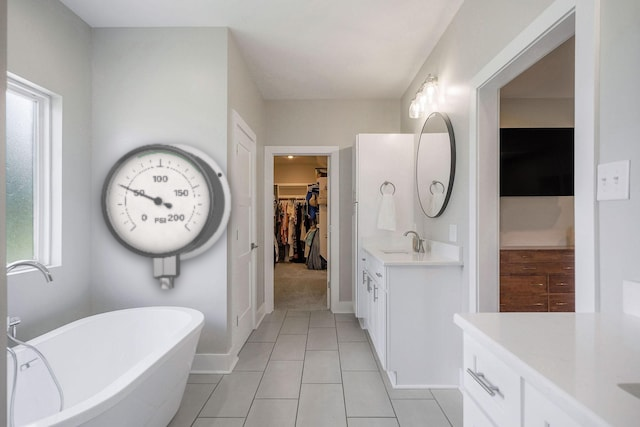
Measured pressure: 50 psi
